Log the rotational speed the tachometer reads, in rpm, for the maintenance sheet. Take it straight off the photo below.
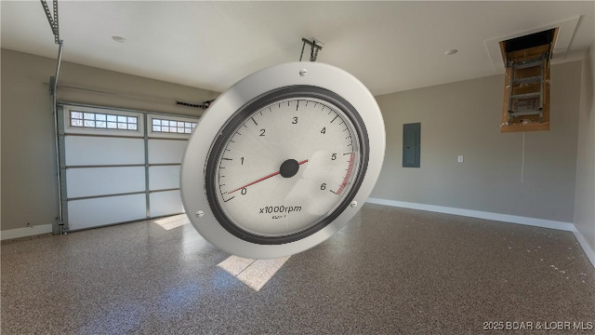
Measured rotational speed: 200 rpm
